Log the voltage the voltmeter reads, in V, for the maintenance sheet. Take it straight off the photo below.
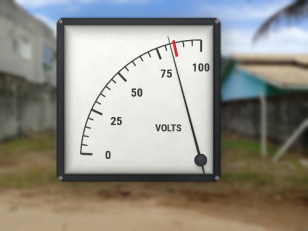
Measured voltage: 82.5 V
